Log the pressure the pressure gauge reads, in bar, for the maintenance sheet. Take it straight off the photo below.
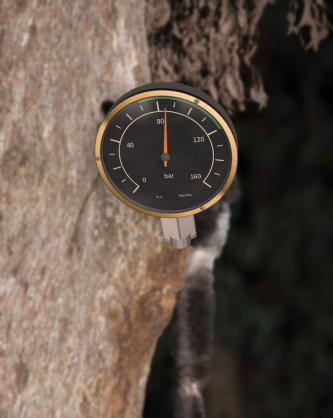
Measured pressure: 85 bar
